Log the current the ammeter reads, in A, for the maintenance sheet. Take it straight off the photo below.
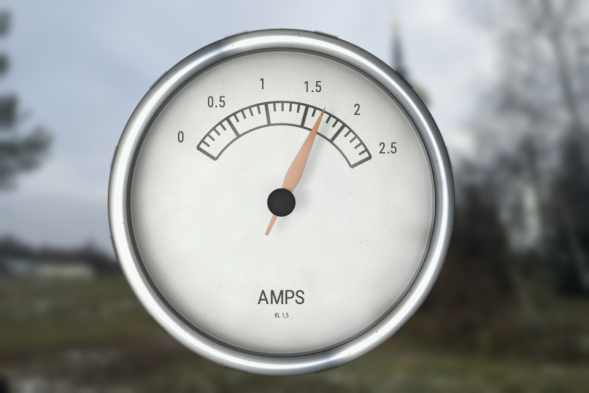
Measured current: 1.7 A
